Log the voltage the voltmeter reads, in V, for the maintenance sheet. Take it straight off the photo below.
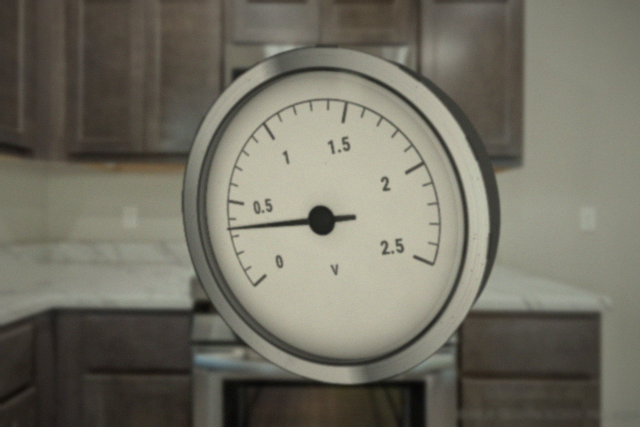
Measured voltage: 0.35 V
